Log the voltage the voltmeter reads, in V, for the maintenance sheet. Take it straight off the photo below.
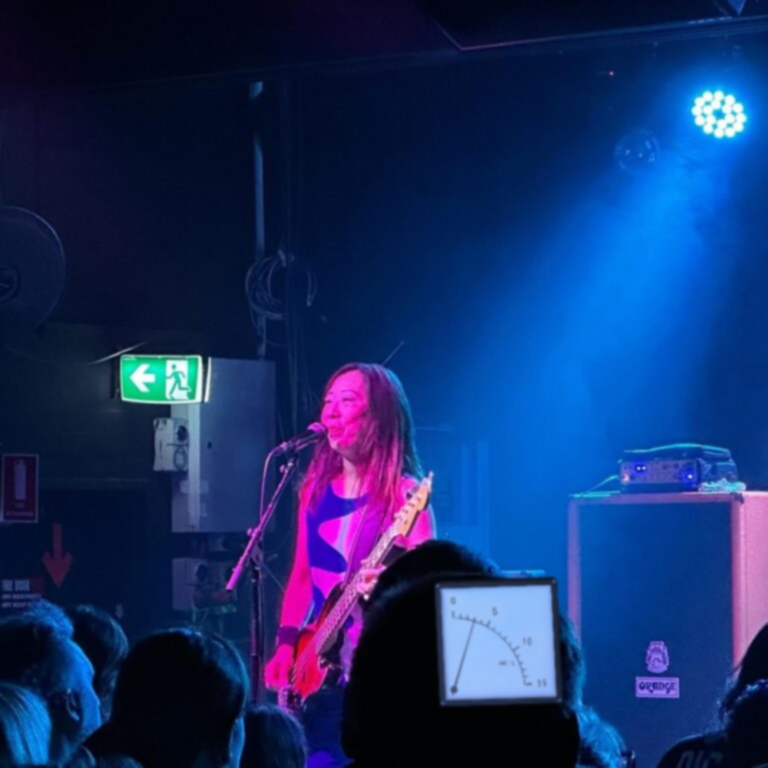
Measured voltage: 3 V
